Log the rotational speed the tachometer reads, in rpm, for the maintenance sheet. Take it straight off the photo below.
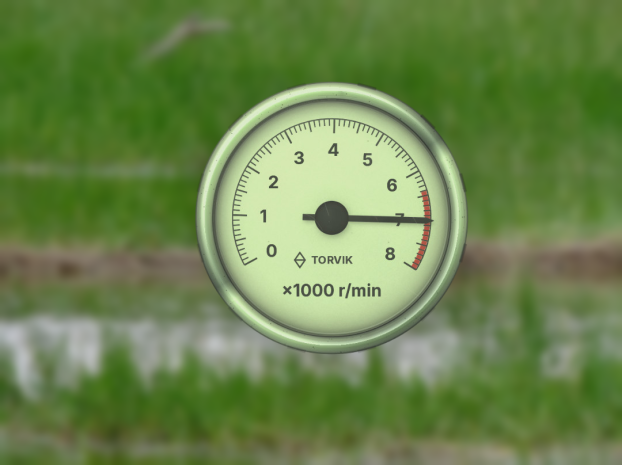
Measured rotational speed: 7000 rpm
